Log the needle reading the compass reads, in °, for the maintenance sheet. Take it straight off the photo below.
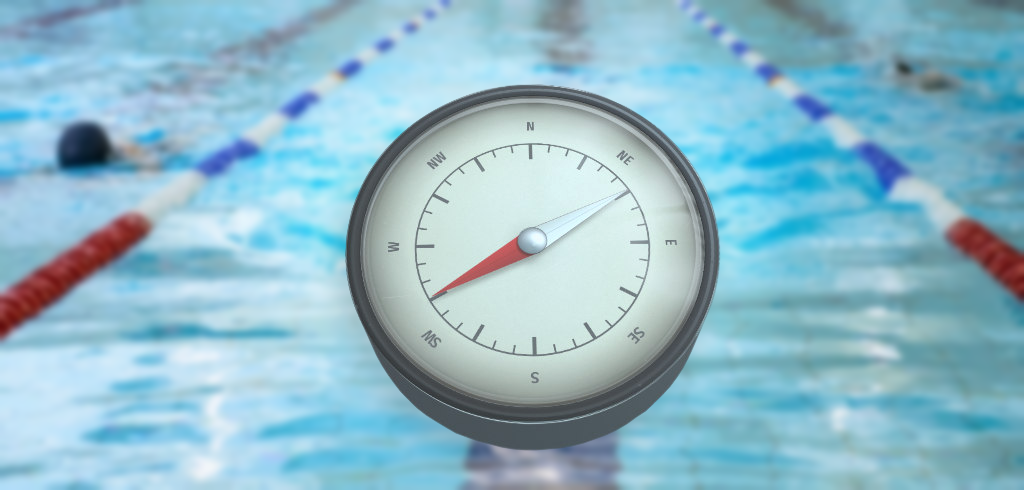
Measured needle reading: 240 °
